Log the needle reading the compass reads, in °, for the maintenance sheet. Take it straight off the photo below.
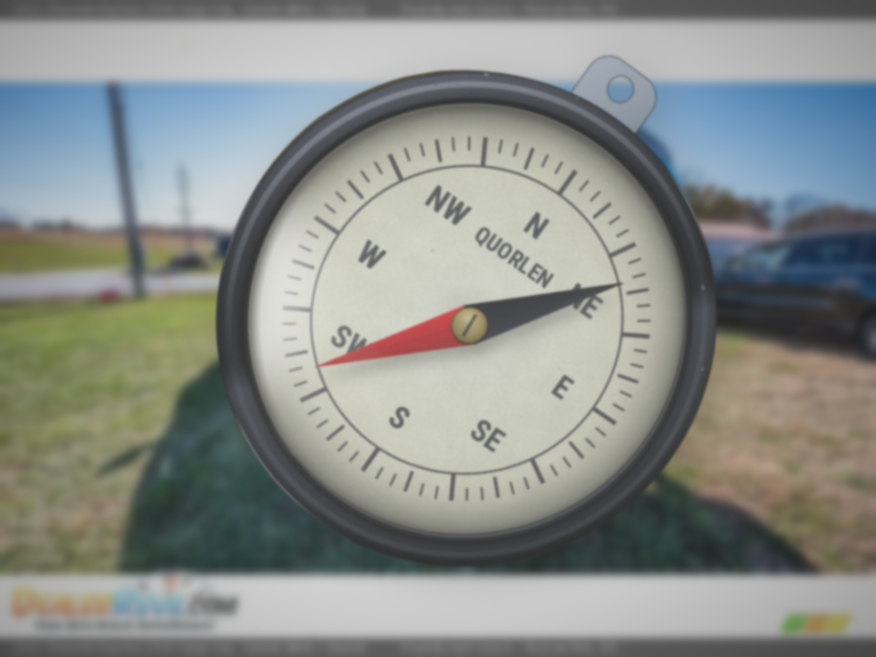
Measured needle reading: 220 °
